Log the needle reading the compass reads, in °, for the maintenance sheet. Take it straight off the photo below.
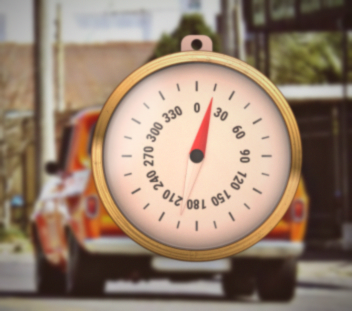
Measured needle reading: 15 °
